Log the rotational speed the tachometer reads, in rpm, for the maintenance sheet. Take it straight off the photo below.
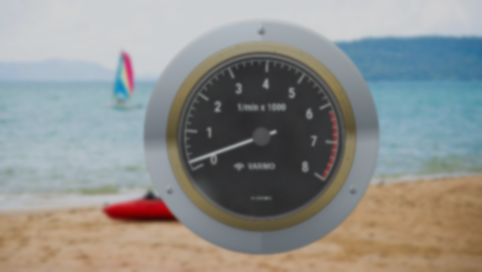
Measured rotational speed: 200 rpm
